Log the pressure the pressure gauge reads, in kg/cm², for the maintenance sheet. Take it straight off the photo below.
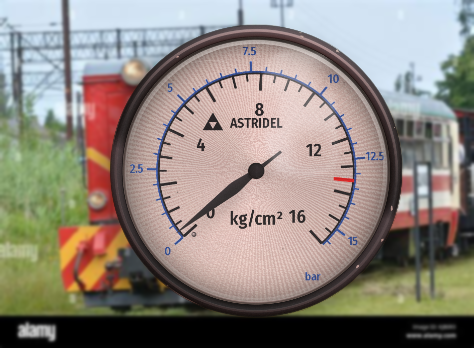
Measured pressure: 0.25 kg/cm²
